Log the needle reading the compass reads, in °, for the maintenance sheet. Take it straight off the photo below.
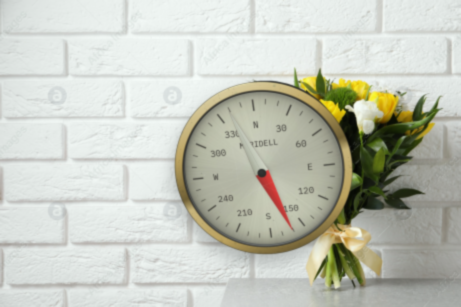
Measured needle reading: 160 °
